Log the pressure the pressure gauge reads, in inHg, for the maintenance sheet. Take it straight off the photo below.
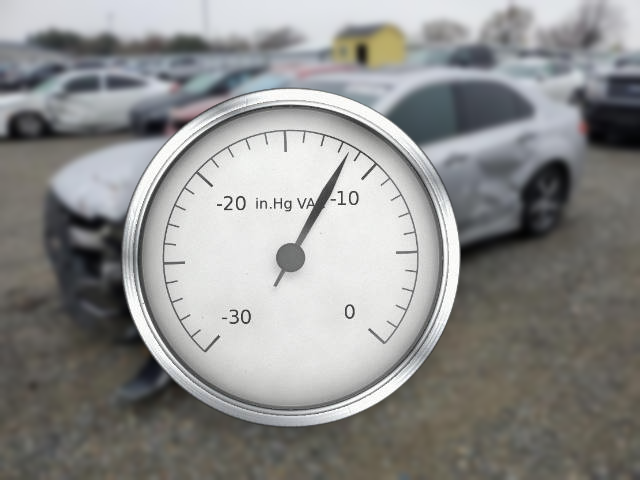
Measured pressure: -11.5 inHg
